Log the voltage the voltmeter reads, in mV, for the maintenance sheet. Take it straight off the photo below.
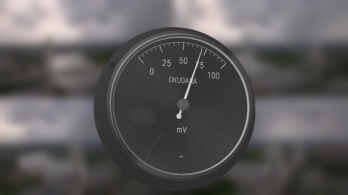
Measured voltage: 70 mV
